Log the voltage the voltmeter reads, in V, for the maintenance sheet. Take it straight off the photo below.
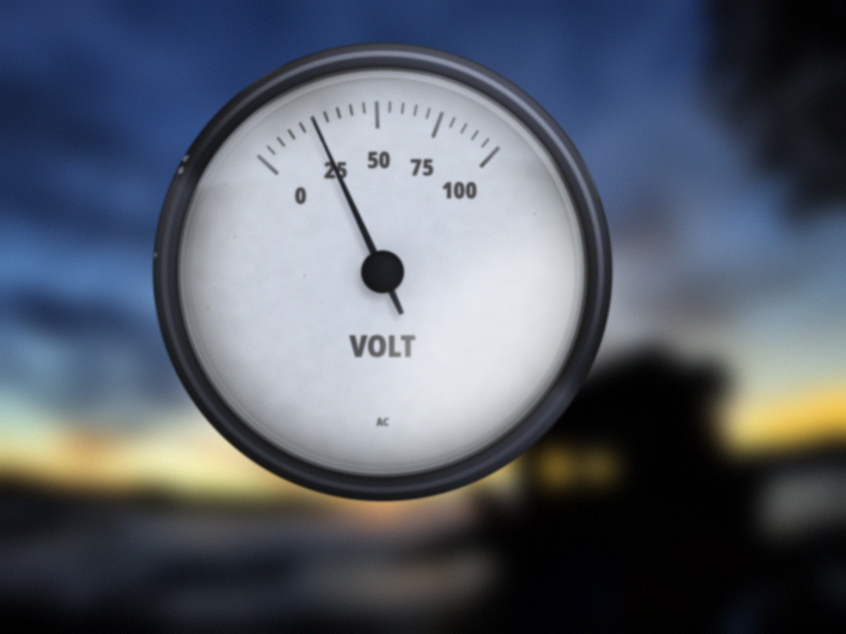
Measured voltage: 25 V
